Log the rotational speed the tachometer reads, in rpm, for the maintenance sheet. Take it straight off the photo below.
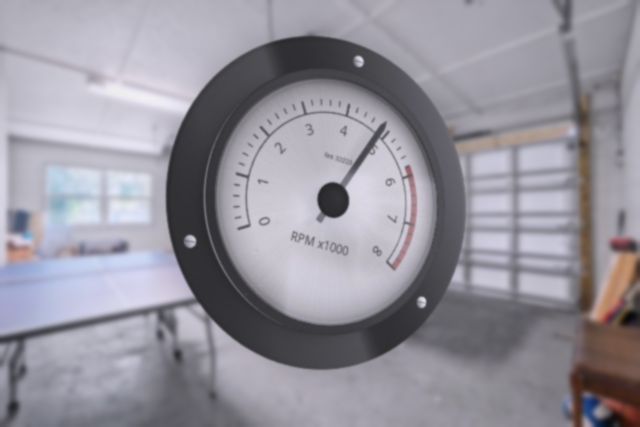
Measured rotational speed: 4800 rpm
